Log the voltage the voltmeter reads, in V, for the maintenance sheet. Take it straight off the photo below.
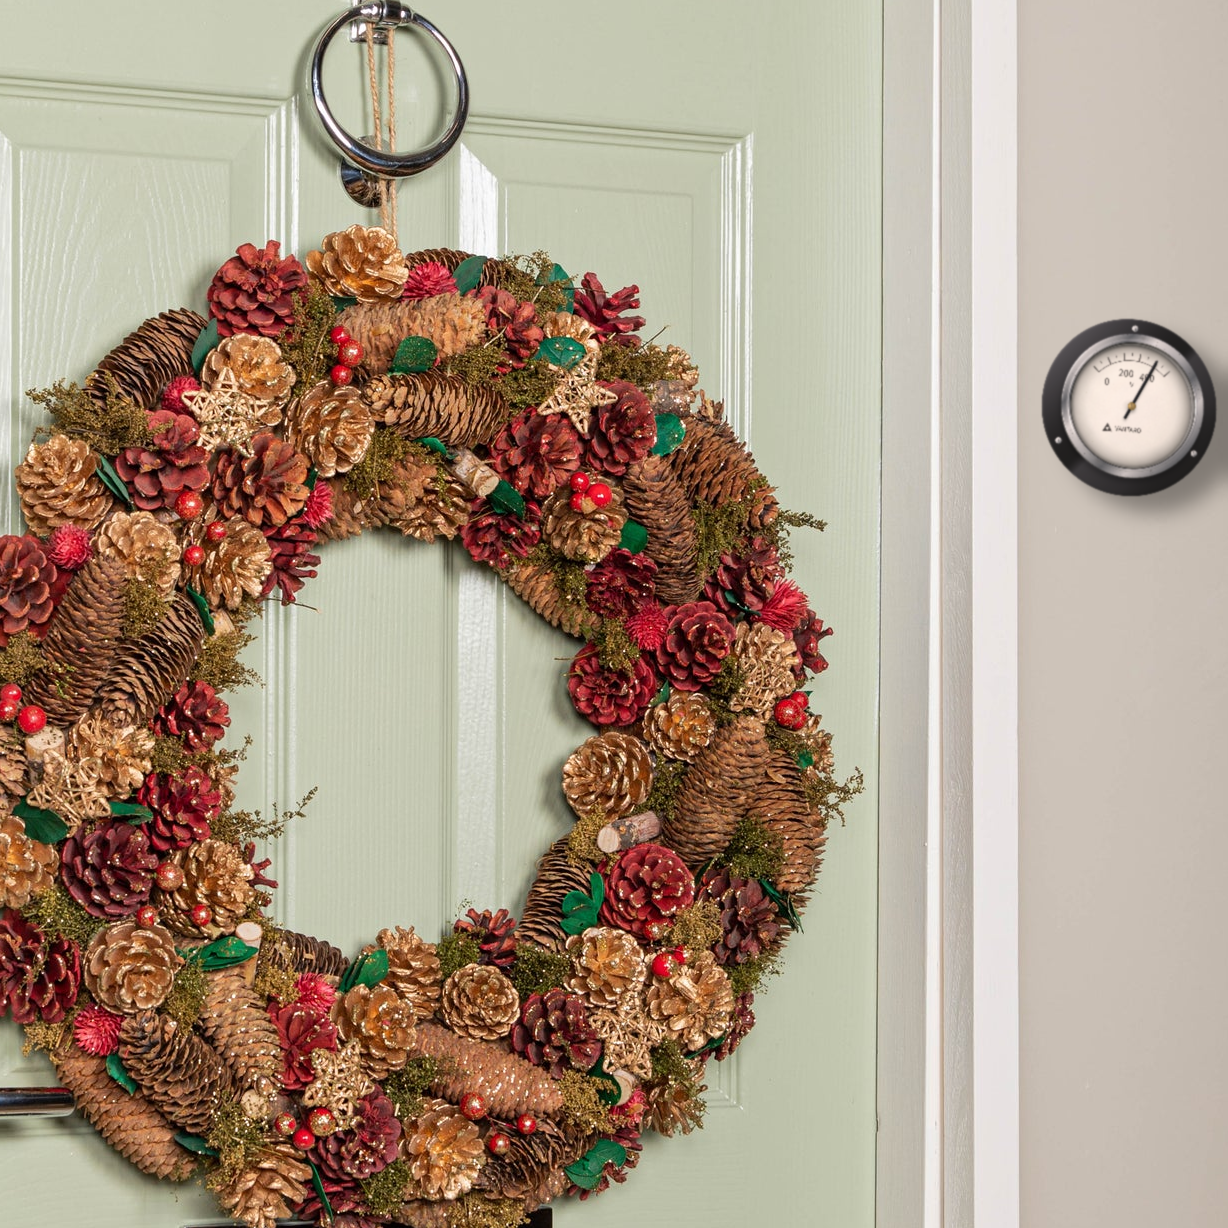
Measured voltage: 400 V
